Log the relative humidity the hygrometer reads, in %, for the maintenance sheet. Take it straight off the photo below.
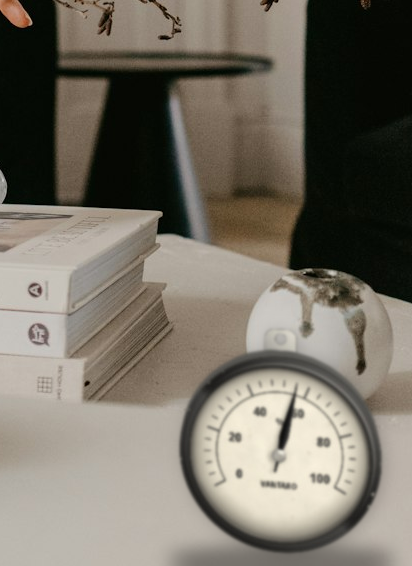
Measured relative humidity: 56 %
